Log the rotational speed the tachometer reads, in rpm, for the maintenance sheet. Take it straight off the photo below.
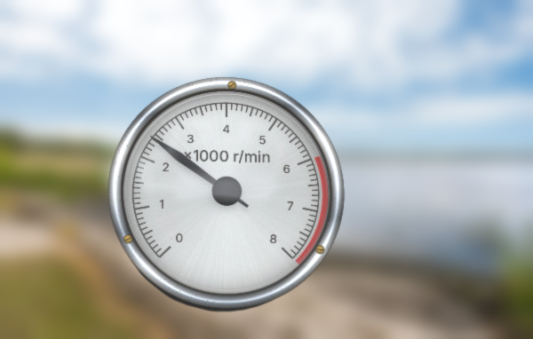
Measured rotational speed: 2400 rpm
